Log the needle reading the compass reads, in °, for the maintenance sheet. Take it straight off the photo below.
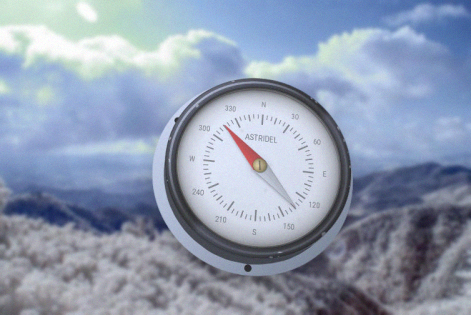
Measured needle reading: 315 °
